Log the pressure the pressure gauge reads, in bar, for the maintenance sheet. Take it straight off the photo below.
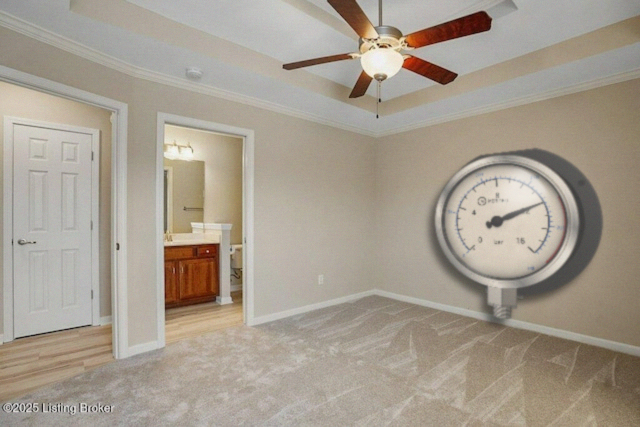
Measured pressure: 12 bar
